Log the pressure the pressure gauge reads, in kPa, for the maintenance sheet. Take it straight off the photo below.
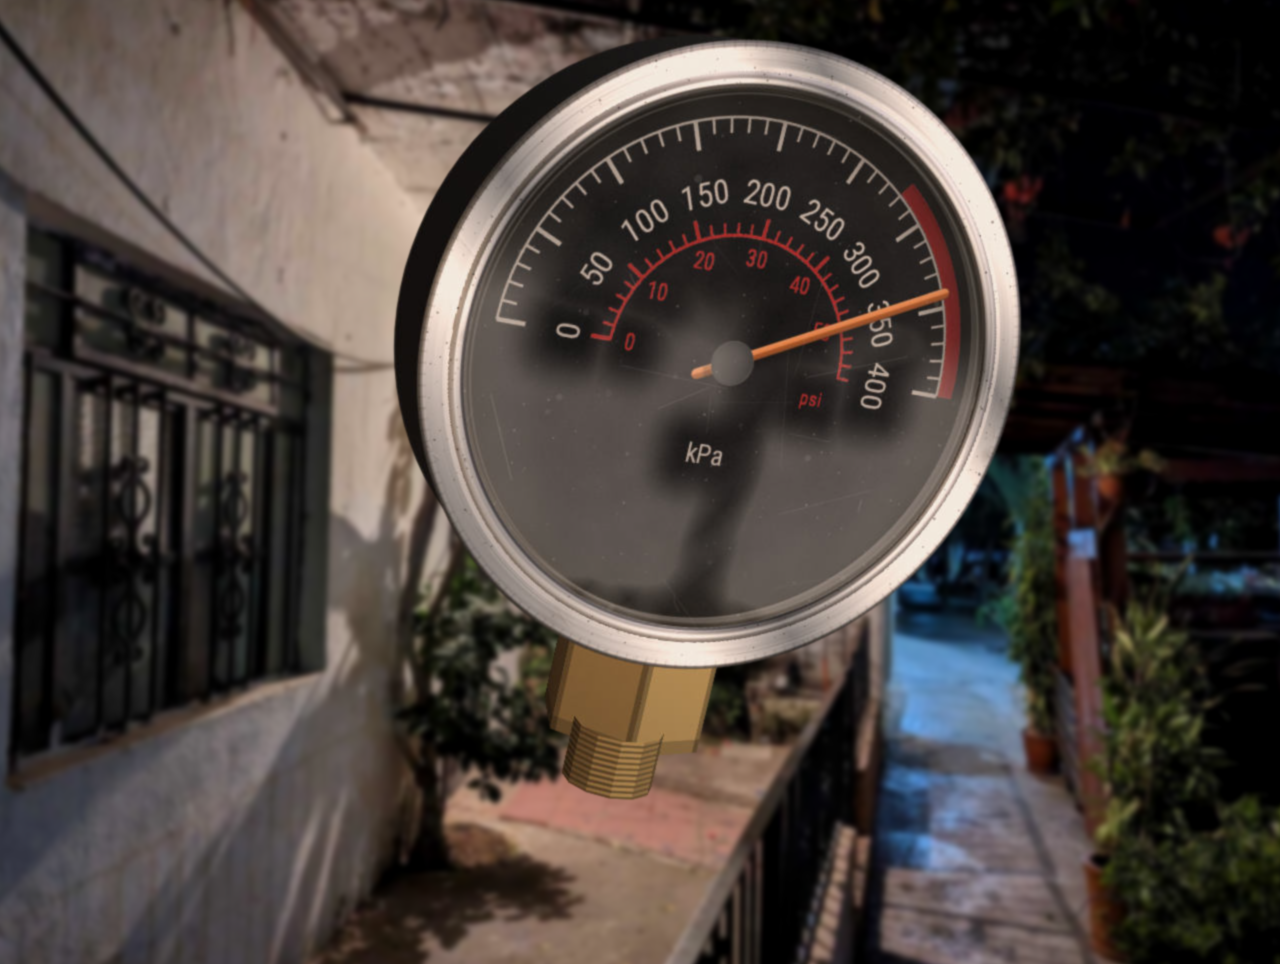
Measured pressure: 340 kPa
